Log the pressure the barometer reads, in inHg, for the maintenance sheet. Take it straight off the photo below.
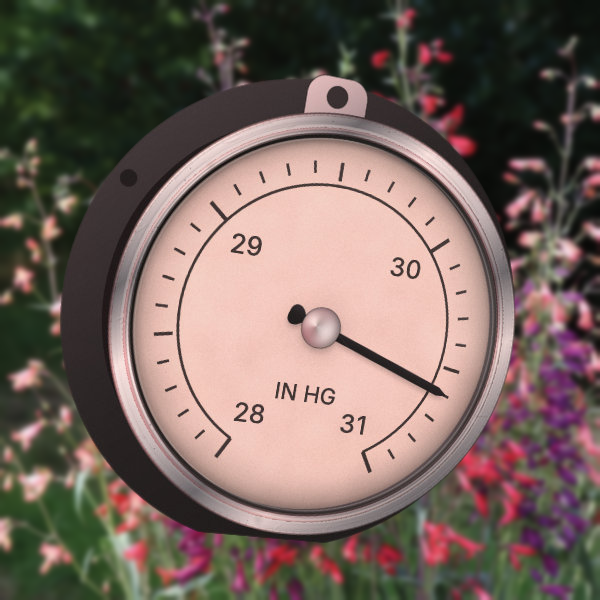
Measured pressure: 30.6 inHg
